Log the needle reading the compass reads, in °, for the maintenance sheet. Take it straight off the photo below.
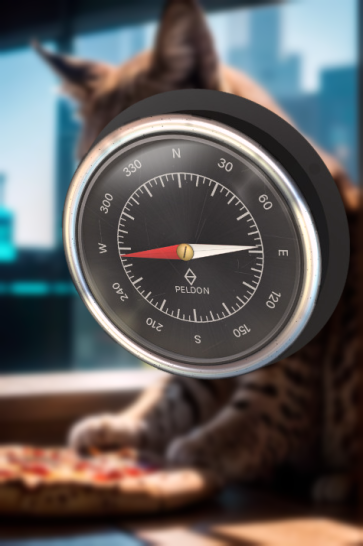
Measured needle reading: 265 °
